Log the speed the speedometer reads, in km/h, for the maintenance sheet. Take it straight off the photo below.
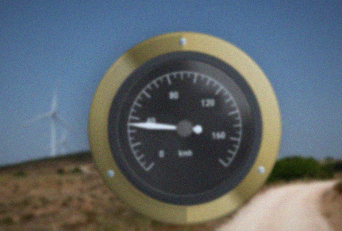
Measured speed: 35 km/h
